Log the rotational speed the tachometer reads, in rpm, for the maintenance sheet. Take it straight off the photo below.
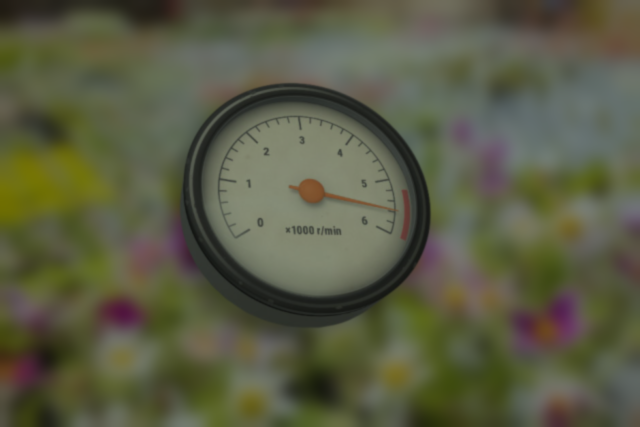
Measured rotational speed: 5600 rpm
